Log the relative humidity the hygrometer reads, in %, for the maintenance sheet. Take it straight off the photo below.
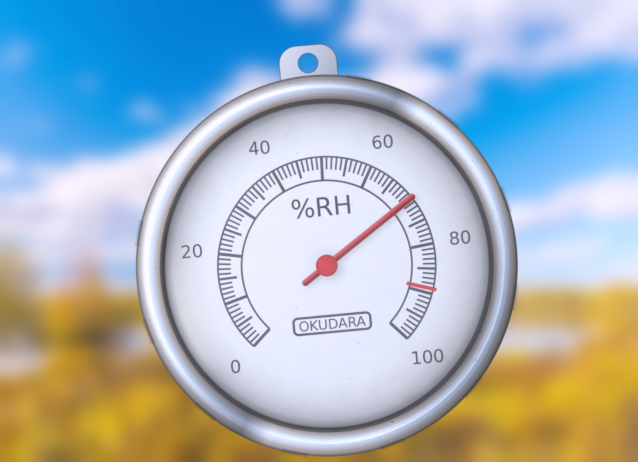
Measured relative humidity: 70 %
